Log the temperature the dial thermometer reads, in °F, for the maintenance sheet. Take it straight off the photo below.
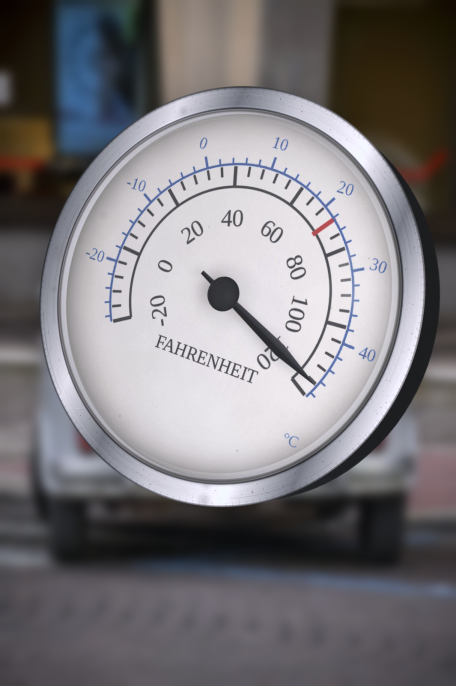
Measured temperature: 116 °F
